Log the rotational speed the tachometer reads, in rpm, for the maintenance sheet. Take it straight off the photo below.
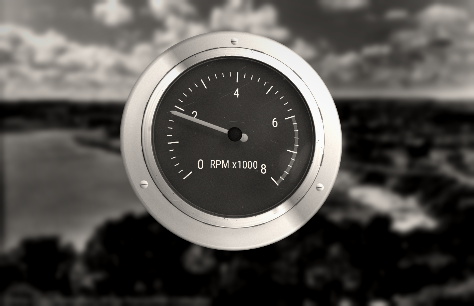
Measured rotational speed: 1800 rpm
